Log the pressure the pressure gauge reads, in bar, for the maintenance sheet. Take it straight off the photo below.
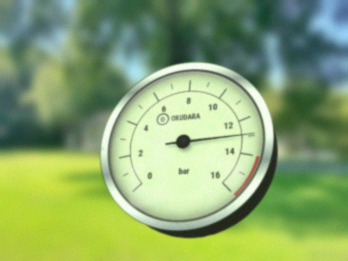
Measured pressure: 13 bar
